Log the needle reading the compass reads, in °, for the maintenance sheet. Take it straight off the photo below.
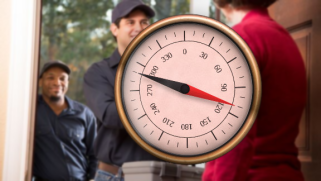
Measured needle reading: 110 °
